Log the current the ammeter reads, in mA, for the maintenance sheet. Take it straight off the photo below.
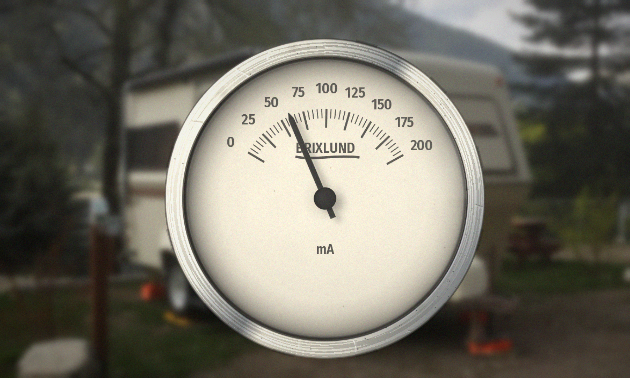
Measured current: 60 mA
